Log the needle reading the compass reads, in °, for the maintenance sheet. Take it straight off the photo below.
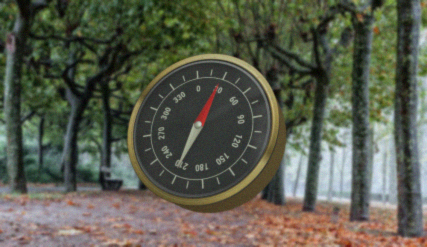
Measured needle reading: 30 °
